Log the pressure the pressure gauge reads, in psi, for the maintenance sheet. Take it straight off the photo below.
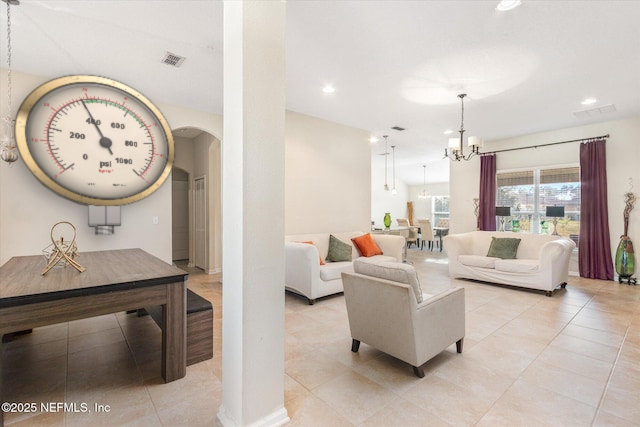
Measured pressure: 400 psi
